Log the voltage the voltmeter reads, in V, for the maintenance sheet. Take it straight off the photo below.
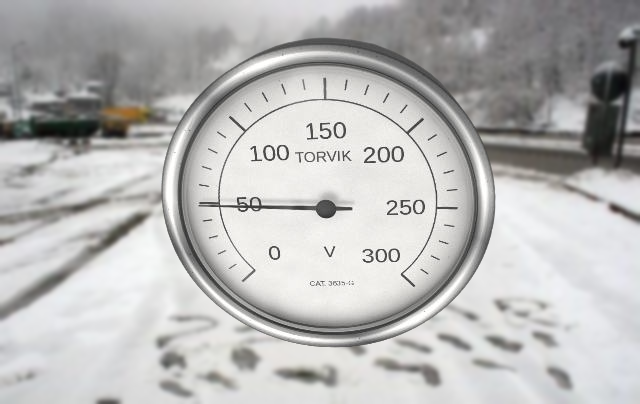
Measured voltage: 50 V
